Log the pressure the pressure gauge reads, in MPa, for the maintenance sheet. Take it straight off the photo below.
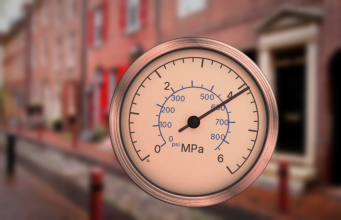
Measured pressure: 4.1 MPa
